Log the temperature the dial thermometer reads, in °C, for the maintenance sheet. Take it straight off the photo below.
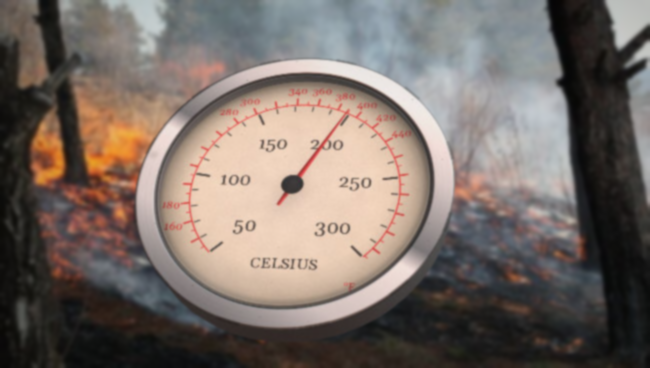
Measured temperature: 200 °C
